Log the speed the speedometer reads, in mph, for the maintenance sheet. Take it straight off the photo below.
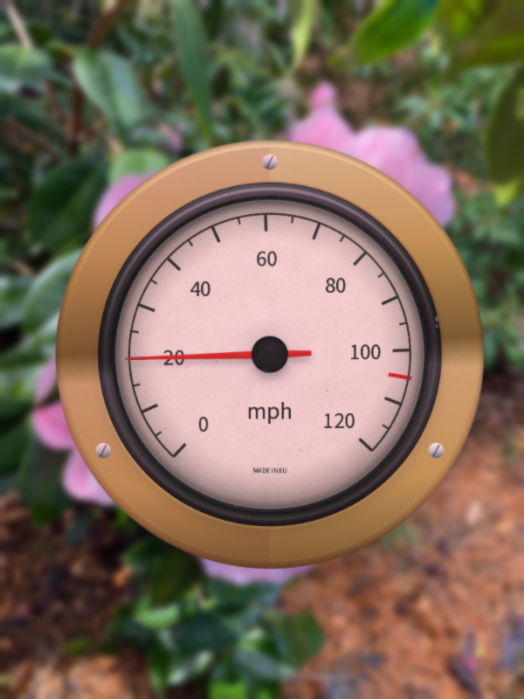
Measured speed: 20 mph
